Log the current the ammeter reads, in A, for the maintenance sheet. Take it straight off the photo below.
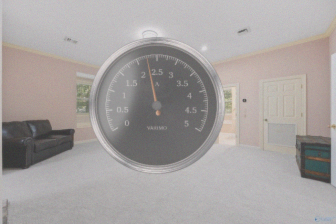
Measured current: 2.25 A
